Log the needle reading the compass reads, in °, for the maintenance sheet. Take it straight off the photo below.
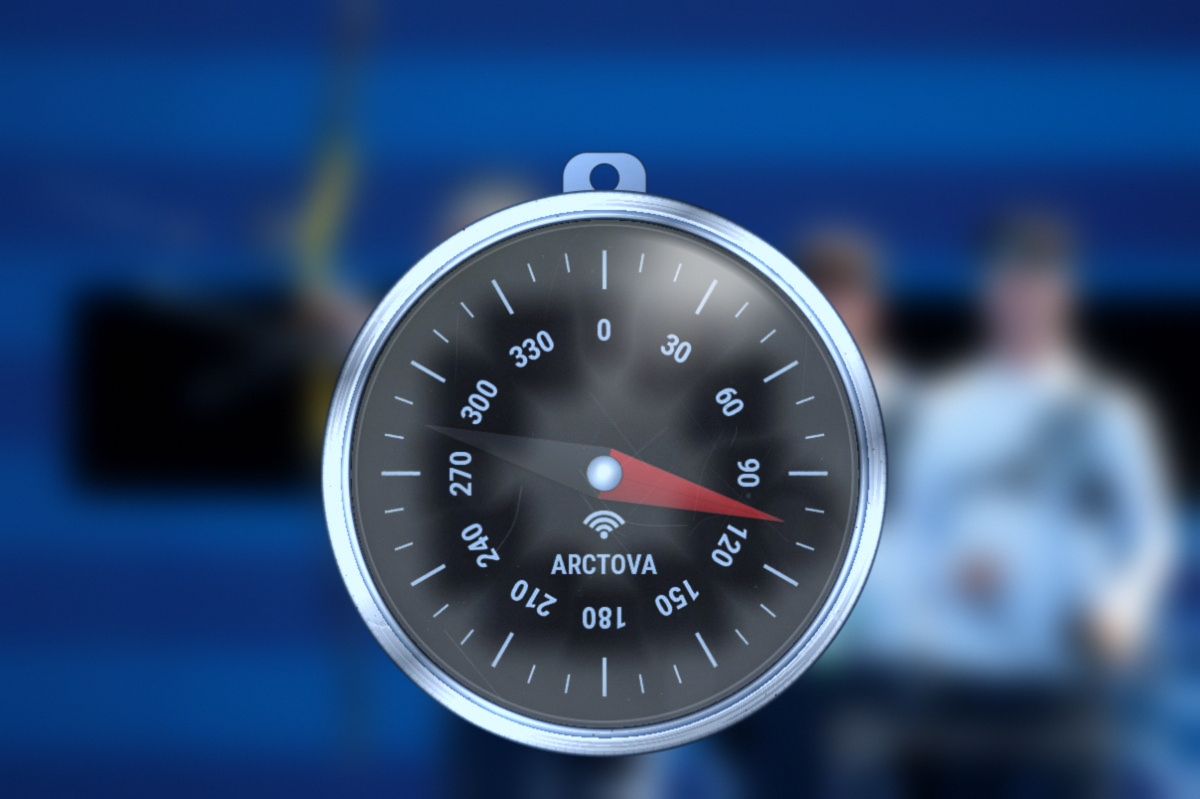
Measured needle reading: 105 °
